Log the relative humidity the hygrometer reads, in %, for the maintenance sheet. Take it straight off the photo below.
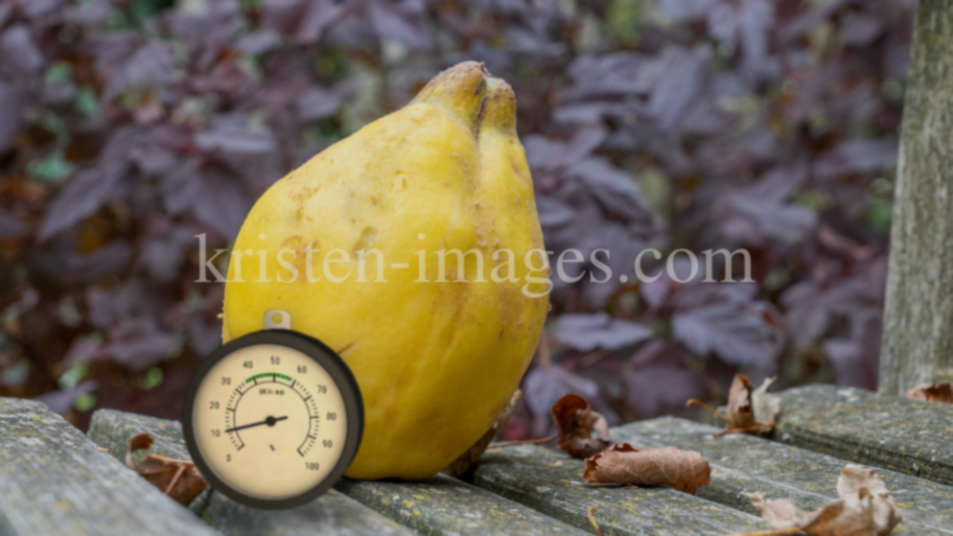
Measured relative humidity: 10 %
